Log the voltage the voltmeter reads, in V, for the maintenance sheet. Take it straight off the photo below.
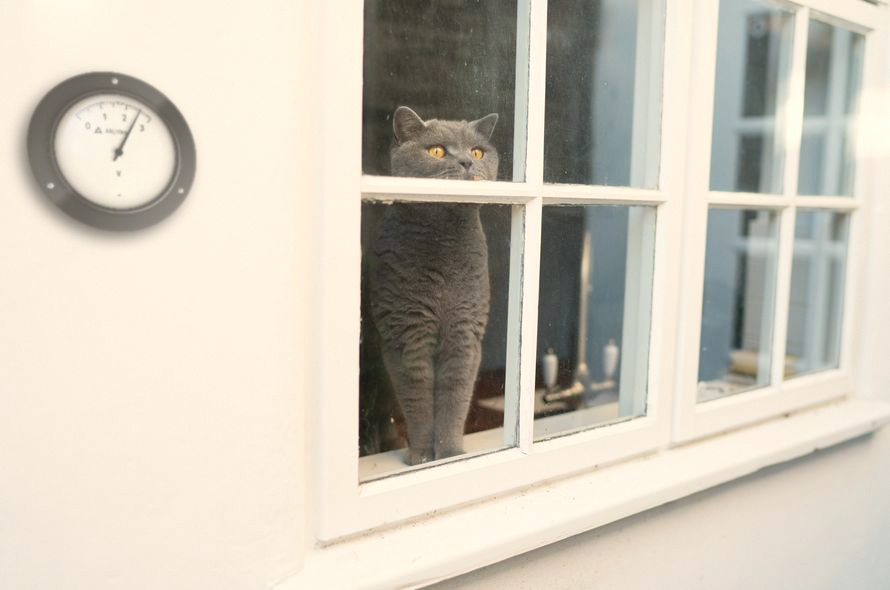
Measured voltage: 2.5 V
